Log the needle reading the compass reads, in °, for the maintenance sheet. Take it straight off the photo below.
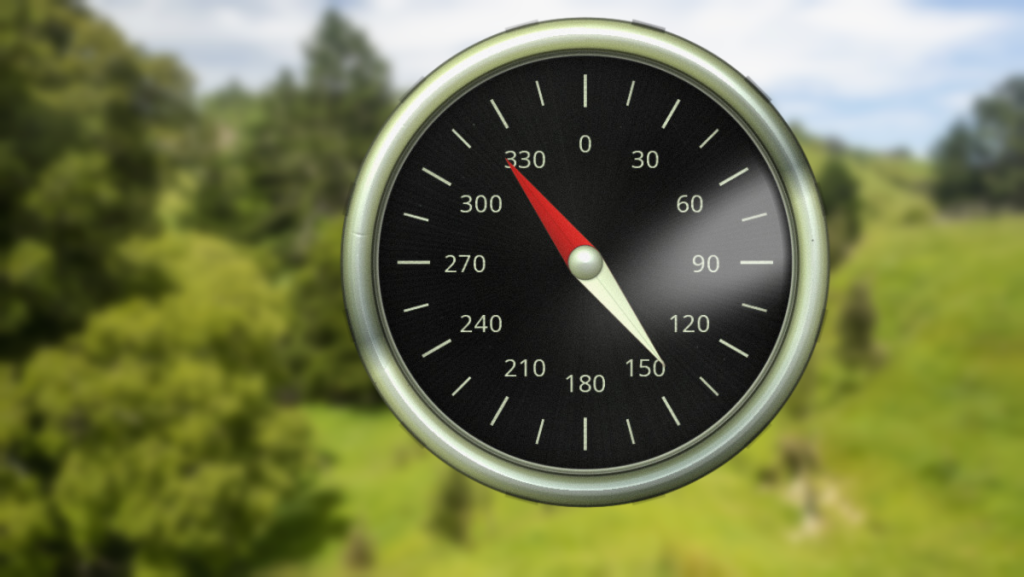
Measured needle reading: 322.5 °
